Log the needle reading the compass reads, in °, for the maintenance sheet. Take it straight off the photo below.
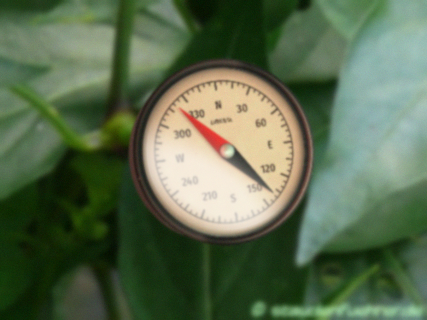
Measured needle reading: 320 °
